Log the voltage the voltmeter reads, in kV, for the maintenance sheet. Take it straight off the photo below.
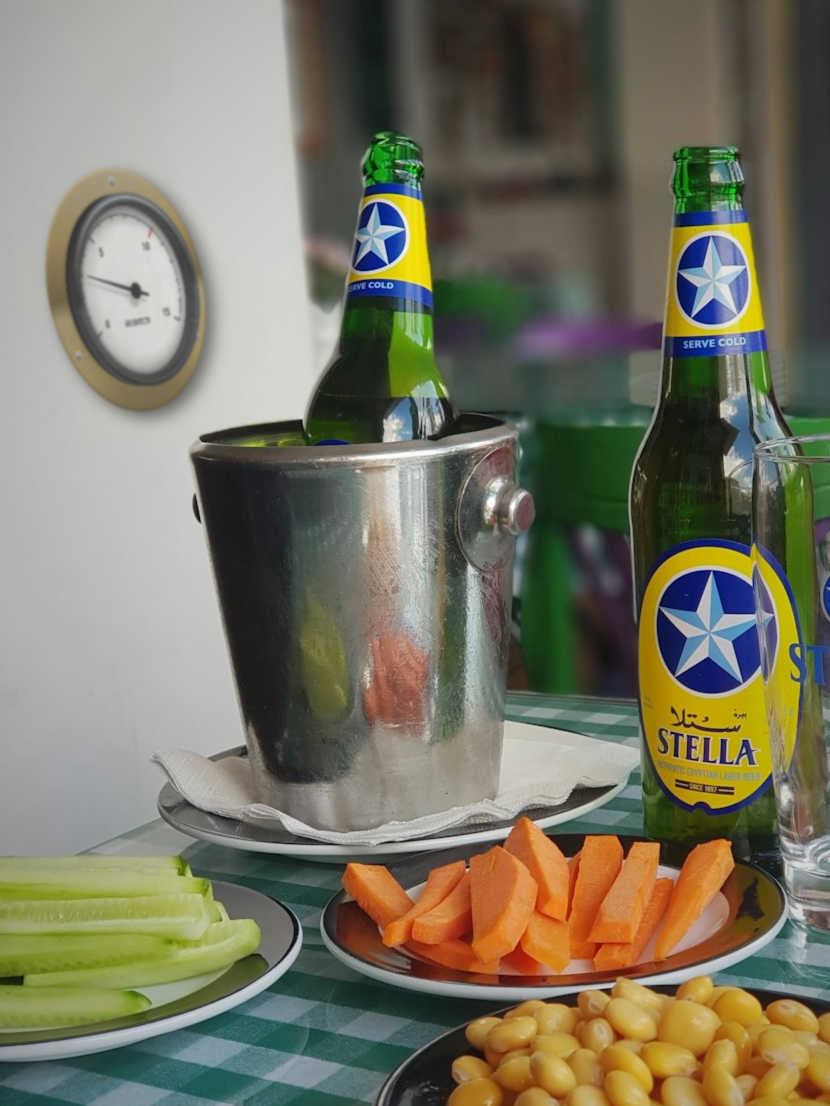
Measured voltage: 3 kV
